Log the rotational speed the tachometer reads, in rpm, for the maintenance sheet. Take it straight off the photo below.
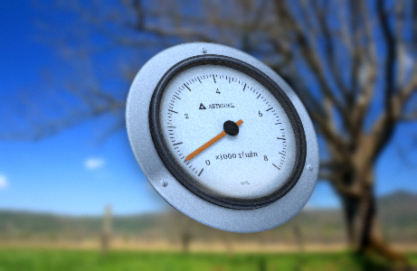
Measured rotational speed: 500 rpm
